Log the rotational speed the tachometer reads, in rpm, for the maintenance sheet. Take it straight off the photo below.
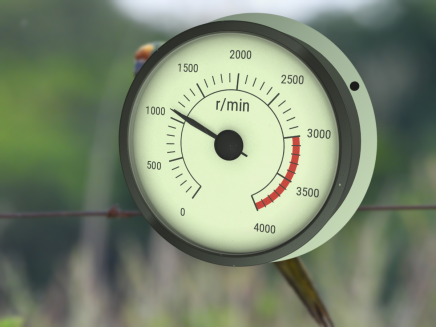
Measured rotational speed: 1100 rpm
